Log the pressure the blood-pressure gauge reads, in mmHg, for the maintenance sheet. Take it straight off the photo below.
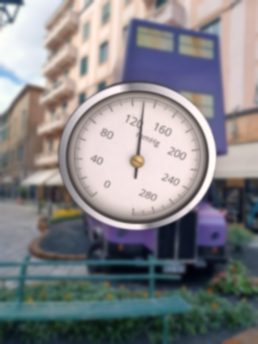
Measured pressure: 130 mmHg
